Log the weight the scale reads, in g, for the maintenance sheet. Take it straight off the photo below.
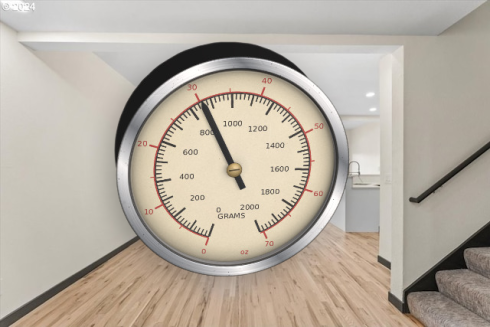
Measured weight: 860 g
